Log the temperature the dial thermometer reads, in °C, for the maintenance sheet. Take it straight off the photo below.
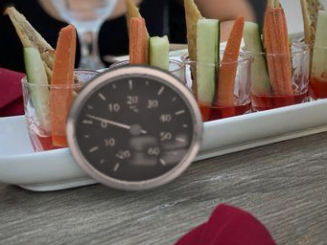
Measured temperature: 2.5 °C
